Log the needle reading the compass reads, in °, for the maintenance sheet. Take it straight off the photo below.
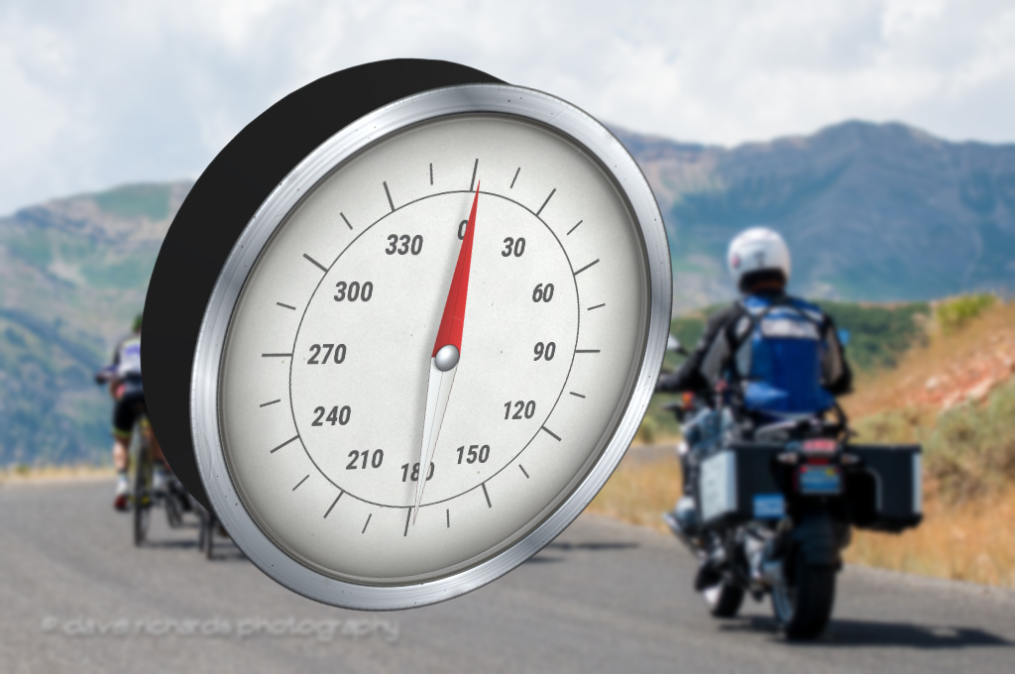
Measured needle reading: 0 °
